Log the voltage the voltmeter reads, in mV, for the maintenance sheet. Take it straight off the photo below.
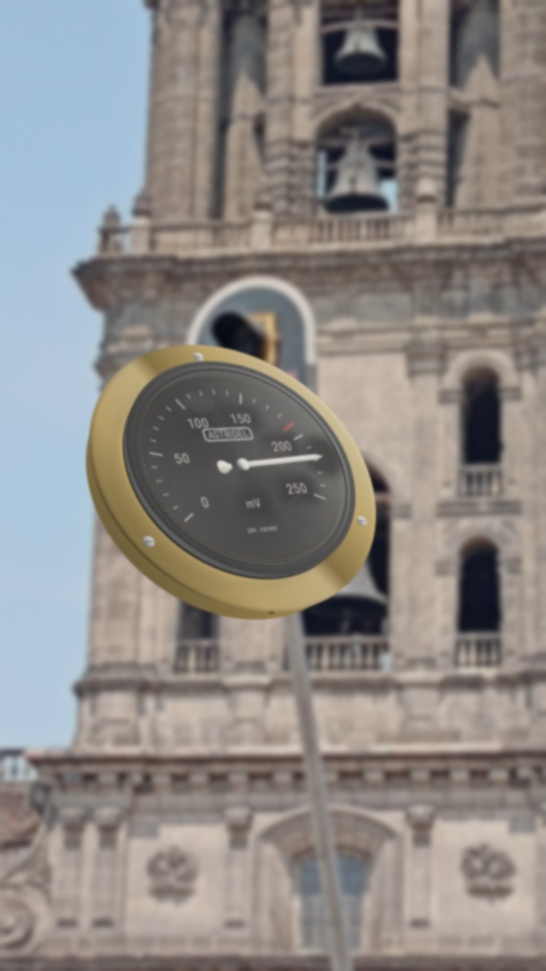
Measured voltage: 220 mV
